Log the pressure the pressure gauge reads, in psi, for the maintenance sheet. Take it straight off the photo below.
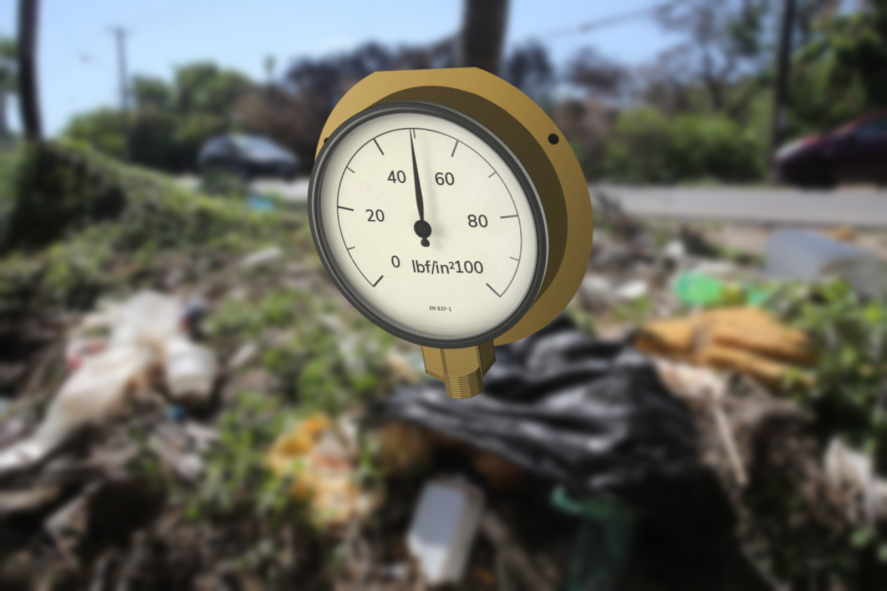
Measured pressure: 50 psi
